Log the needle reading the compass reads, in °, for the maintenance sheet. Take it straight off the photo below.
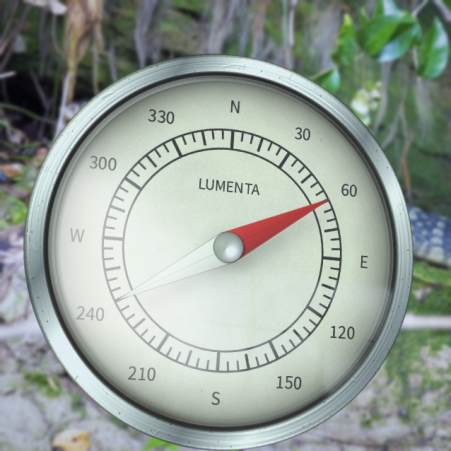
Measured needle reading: 60 °
